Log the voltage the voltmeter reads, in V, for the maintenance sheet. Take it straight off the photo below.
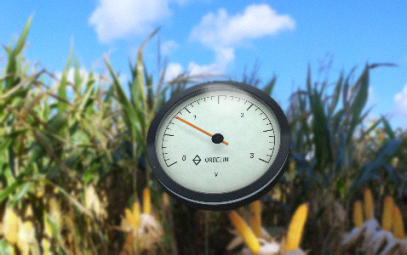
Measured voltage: 0.8 V
